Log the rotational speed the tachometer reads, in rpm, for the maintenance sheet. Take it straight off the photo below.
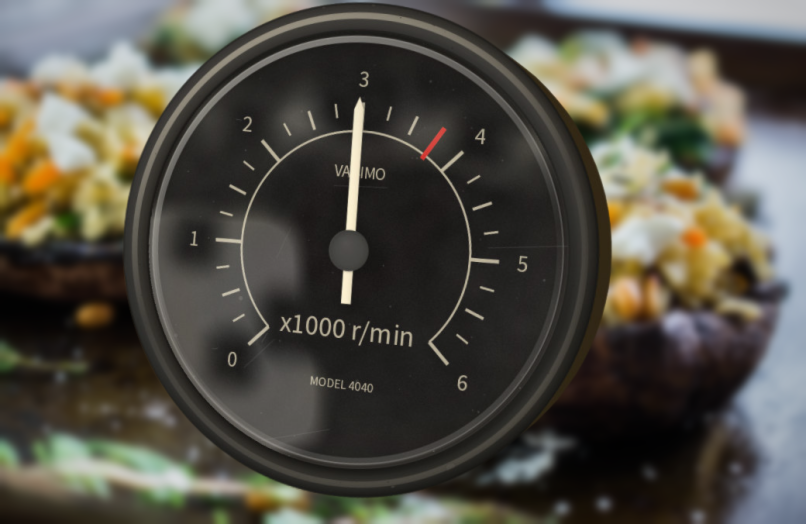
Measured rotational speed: 3000 rpm
